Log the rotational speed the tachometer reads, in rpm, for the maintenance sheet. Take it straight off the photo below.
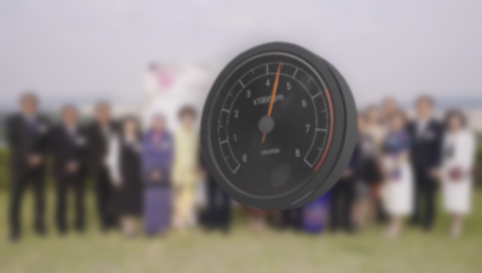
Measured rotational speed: 4500 rpm
